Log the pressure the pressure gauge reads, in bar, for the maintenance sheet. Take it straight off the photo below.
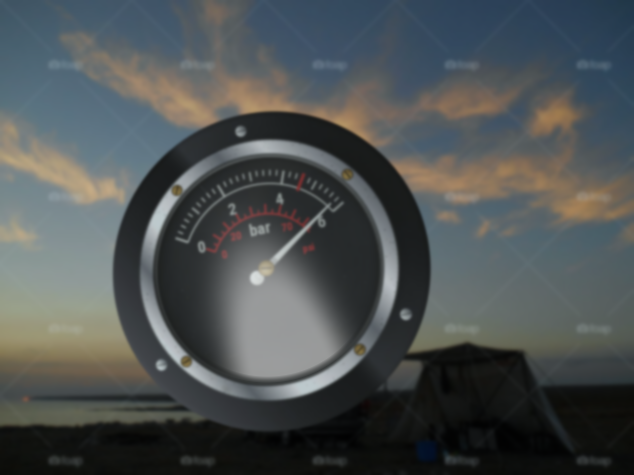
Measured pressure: 5.8 bar
